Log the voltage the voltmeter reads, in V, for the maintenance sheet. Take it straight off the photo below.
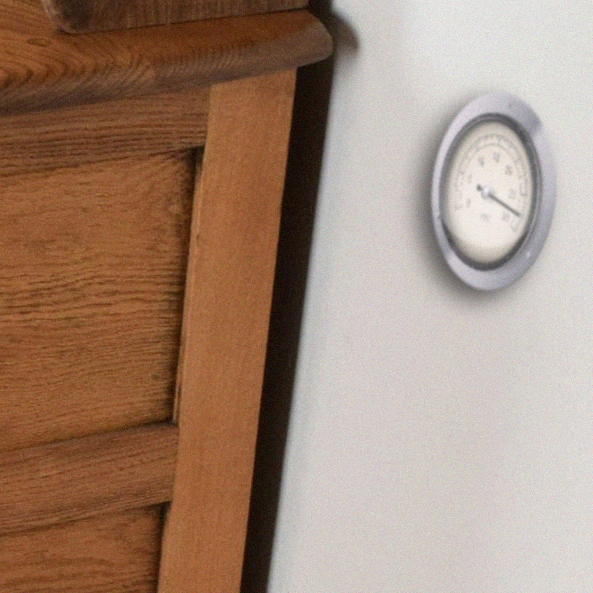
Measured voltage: 27.5 V
